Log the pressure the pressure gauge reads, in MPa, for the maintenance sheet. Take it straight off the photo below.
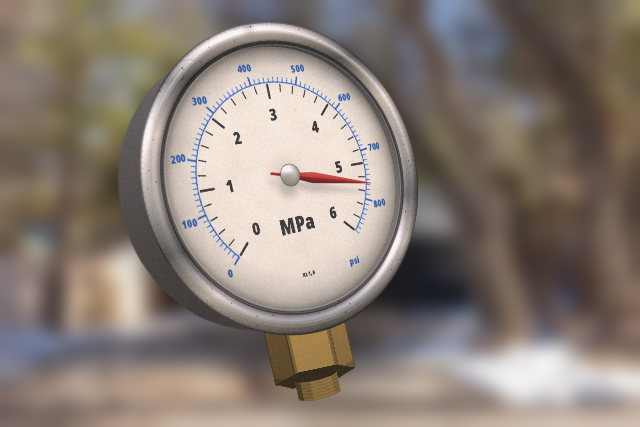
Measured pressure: 5.3 MPa
